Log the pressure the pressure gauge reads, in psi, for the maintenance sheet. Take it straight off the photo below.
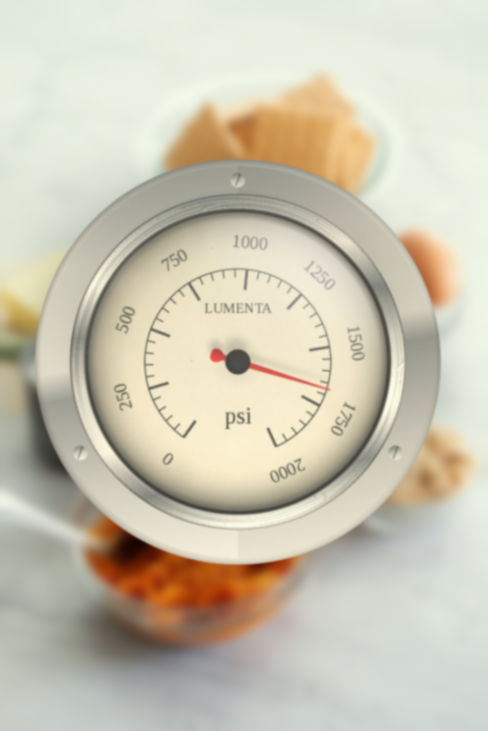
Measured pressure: 1675 psi
